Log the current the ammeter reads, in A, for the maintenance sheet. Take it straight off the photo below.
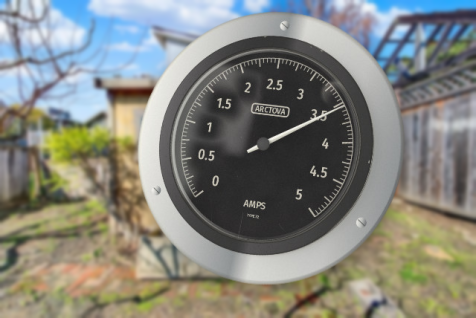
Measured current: 3.55 A
